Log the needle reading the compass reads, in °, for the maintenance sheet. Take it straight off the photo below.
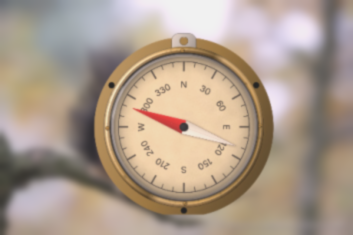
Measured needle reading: 290 °
